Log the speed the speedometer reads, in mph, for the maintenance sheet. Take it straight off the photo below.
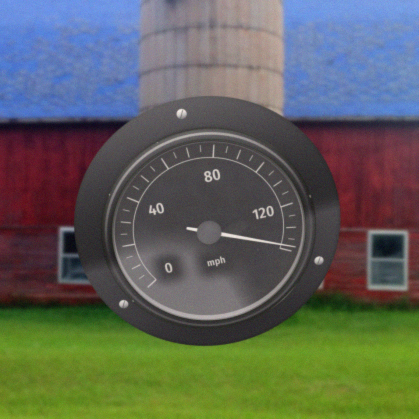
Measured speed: 137.5 mph
